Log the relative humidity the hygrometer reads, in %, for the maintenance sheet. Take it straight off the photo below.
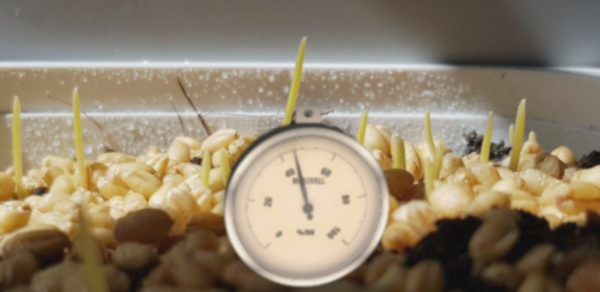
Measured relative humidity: 45 %
